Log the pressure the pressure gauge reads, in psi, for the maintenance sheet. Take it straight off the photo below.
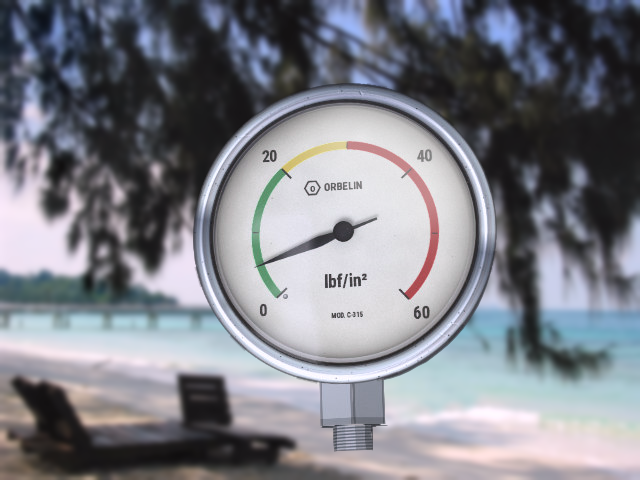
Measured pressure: 5 psi
